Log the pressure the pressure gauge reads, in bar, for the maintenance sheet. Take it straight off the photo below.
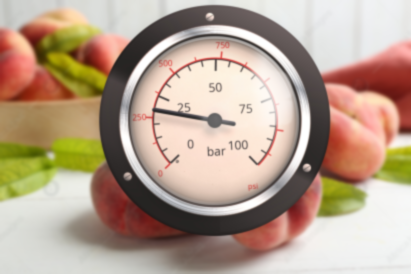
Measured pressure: 20 bar
